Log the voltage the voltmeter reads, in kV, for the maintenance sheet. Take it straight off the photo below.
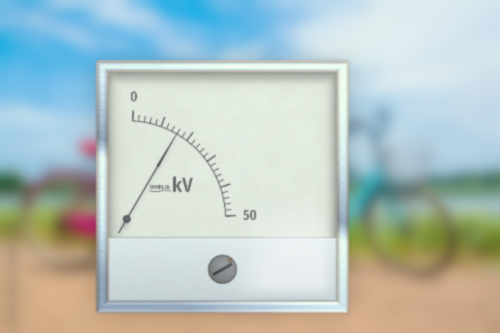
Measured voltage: 16 kV
